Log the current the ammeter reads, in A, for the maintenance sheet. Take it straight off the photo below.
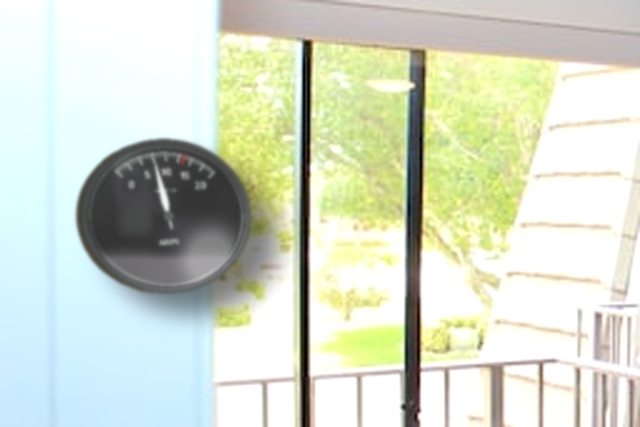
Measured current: 7.5 A
